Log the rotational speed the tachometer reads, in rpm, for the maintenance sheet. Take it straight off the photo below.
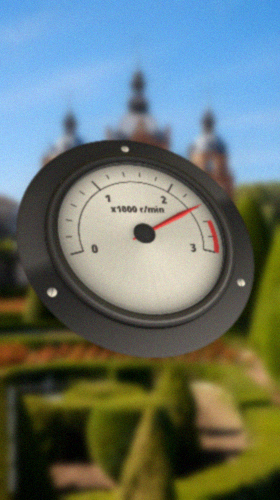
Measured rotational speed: 2400 rpm
